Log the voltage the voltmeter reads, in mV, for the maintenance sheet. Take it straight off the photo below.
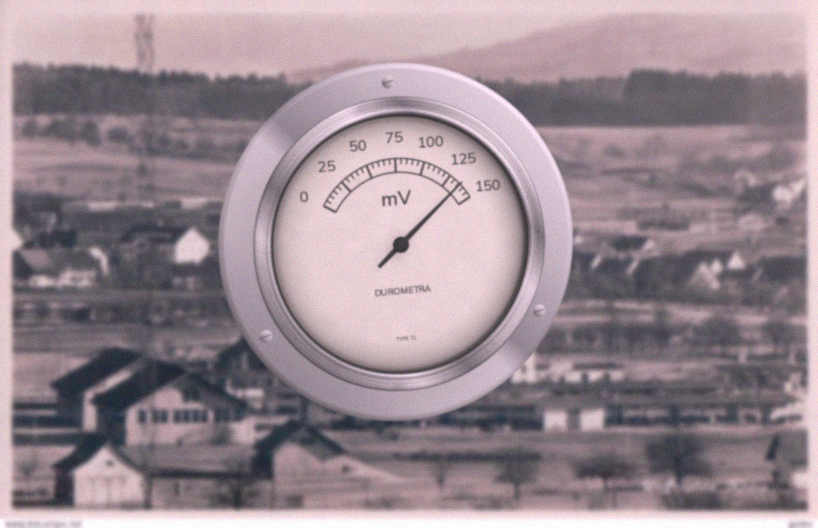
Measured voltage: 135 mV
